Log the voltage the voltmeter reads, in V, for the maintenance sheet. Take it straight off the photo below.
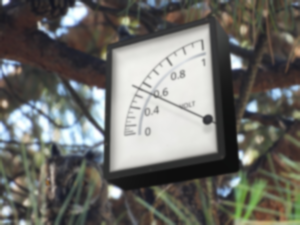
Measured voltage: 0.55 V
